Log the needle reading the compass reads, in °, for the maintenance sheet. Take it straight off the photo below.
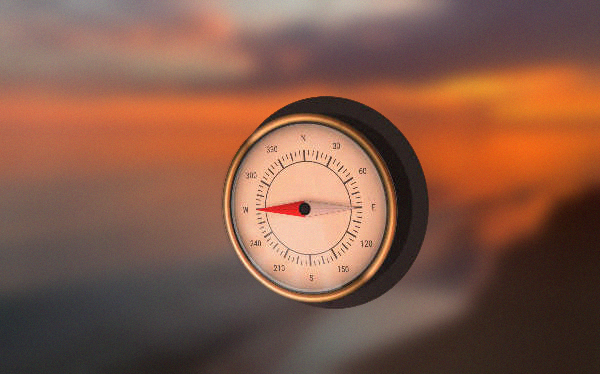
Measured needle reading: 270 °
